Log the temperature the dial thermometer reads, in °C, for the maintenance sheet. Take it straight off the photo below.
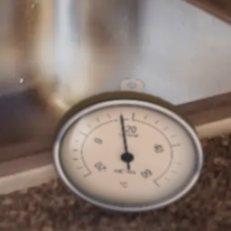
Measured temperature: 16 °C
